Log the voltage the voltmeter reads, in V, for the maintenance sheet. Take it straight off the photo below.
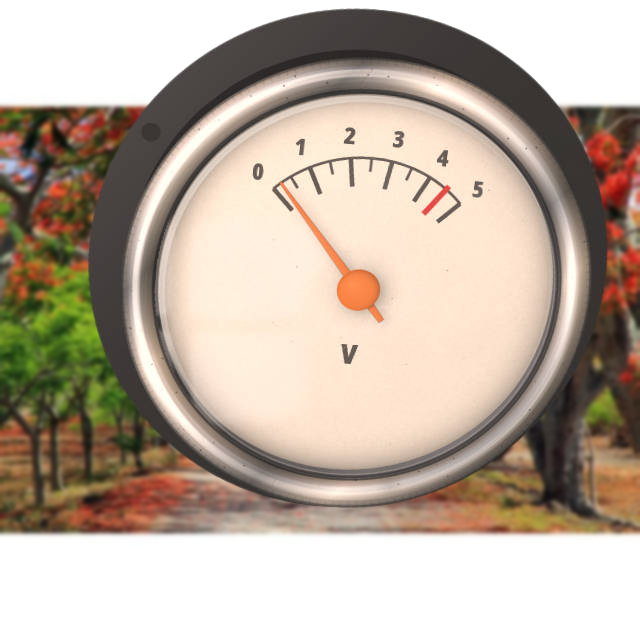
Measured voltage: 0.25 V
